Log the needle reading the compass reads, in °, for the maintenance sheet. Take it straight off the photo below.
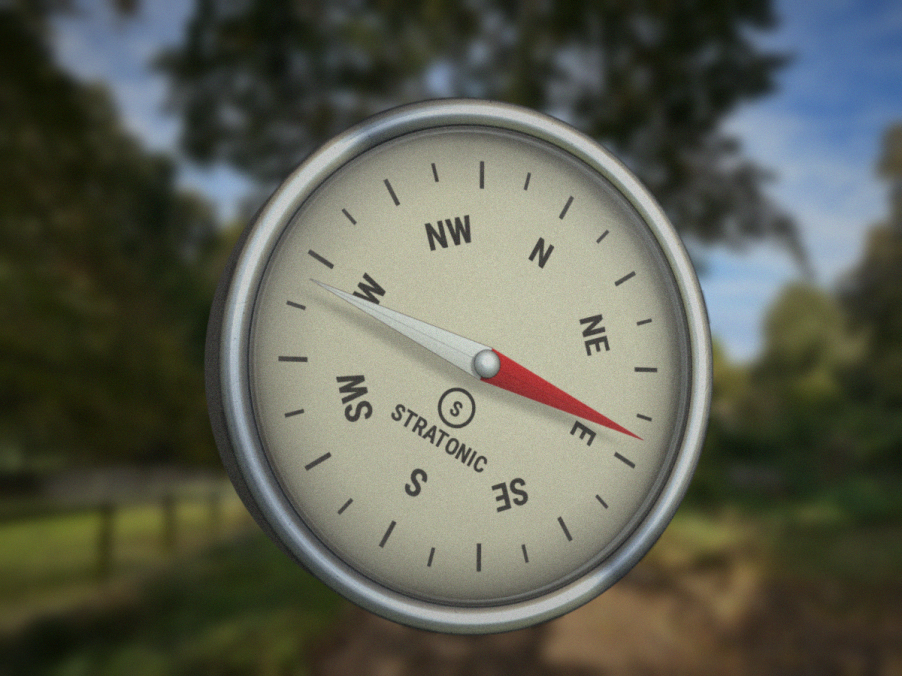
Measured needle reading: 82.5 °
